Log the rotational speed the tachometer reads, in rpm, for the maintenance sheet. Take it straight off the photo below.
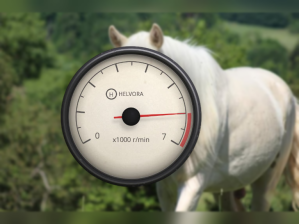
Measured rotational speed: 6000 rpm
